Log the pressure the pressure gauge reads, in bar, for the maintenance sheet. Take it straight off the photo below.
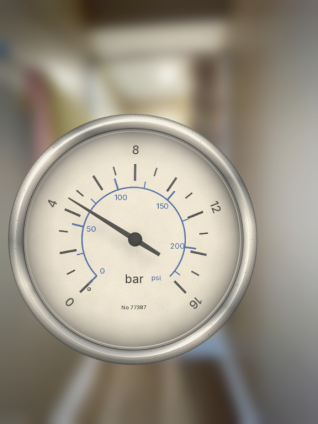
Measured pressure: 4.5 bar
